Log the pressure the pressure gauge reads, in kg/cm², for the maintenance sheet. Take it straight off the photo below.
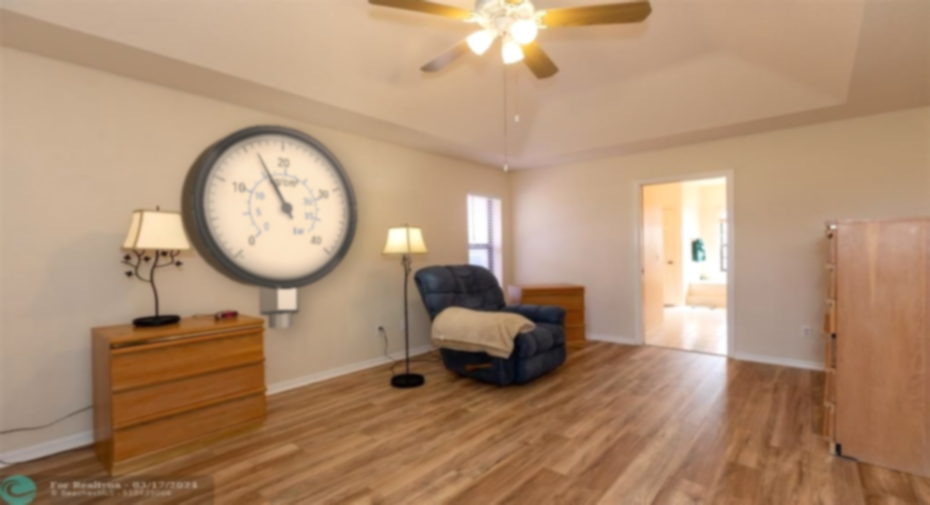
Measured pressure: 16 kg/cm²
